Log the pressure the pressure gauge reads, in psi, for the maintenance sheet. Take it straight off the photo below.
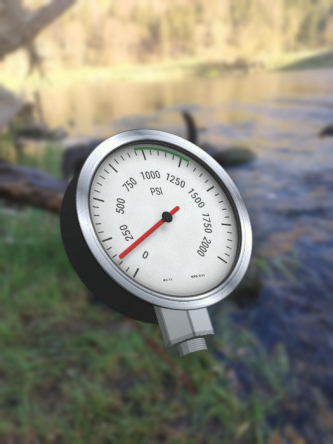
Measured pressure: 125 psi
